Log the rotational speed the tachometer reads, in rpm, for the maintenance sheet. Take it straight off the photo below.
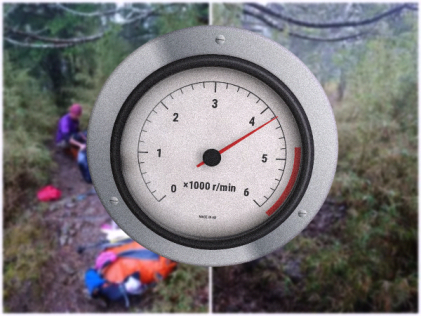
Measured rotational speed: 4200 rpm
